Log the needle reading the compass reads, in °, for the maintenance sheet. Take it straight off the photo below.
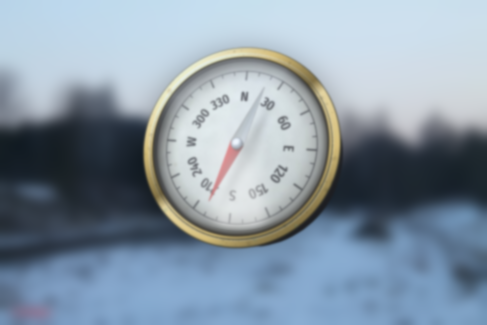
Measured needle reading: 200 °
